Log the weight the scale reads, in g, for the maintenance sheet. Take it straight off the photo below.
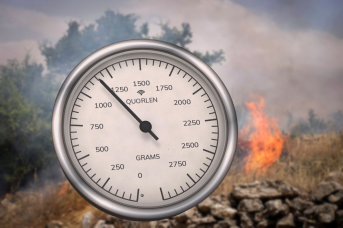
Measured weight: 1150 g
